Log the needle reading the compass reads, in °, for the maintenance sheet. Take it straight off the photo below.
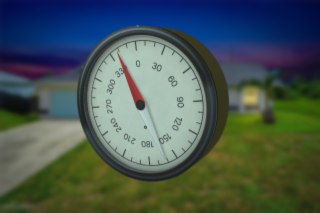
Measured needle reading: 340 °
